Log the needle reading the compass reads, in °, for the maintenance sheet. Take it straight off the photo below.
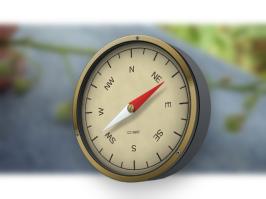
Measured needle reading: 60 °
